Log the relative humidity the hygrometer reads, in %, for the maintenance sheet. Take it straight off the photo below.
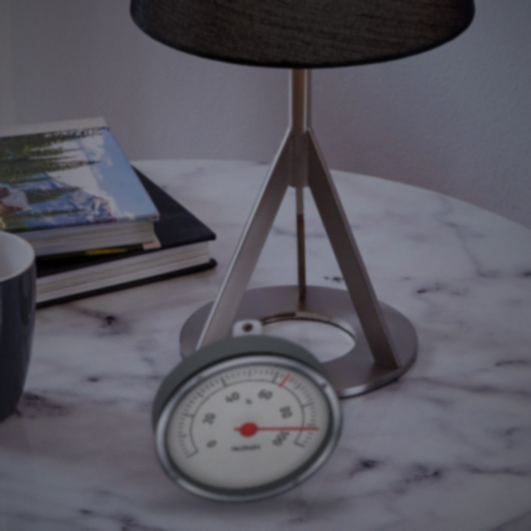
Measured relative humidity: 90 %
